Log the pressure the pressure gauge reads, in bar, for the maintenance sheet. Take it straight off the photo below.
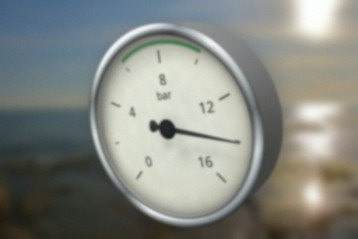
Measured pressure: 14 bar
